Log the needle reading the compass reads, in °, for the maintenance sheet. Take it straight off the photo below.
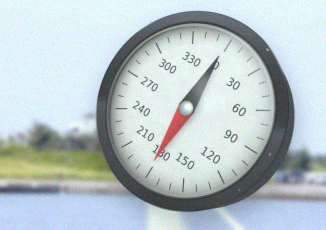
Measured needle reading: 180 °
